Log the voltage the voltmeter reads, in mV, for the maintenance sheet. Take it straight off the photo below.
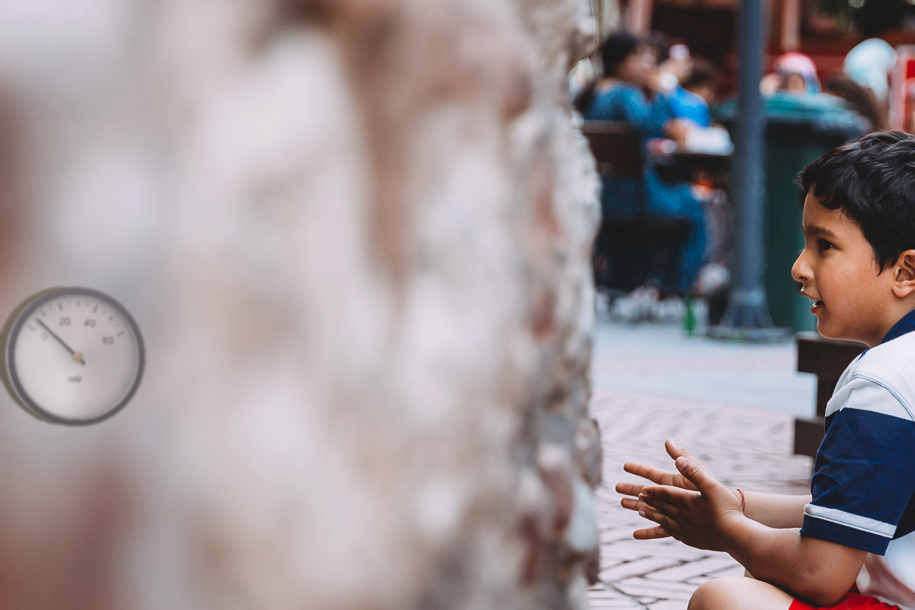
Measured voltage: 5 mV
